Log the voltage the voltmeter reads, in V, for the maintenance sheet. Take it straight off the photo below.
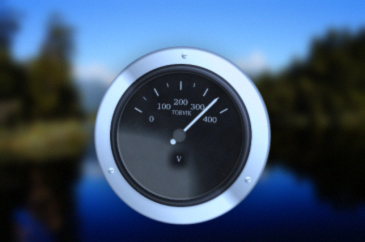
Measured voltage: 350 V
